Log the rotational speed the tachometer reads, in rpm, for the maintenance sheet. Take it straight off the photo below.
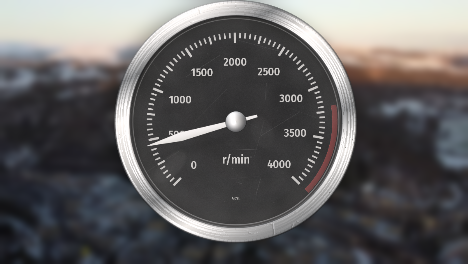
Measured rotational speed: 450 rpm
